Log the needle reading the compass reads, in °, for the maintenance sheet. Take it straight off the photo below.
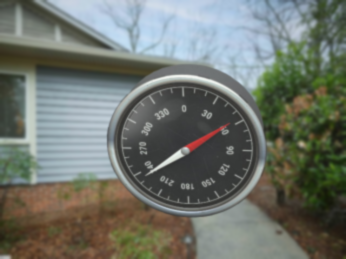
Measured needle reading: 55 °
